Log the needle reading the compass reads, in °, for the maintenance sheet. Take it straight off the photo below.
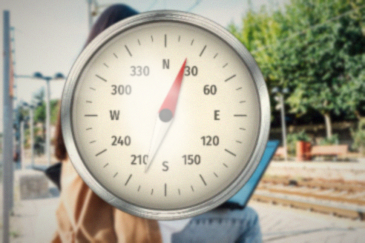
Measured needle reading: 20 °
